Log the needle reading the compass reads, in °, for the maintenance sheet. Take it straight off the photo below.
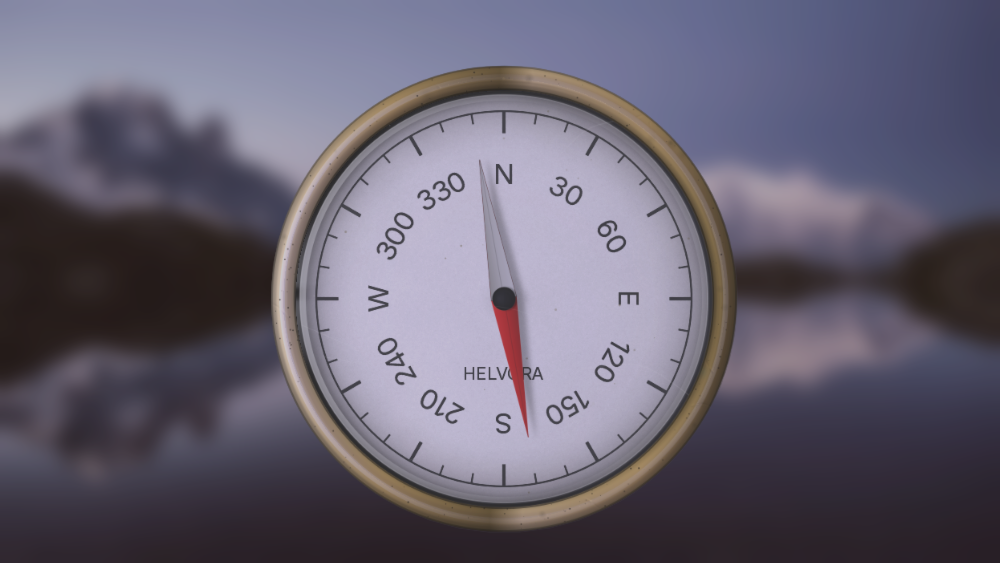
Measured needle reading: 170 °
